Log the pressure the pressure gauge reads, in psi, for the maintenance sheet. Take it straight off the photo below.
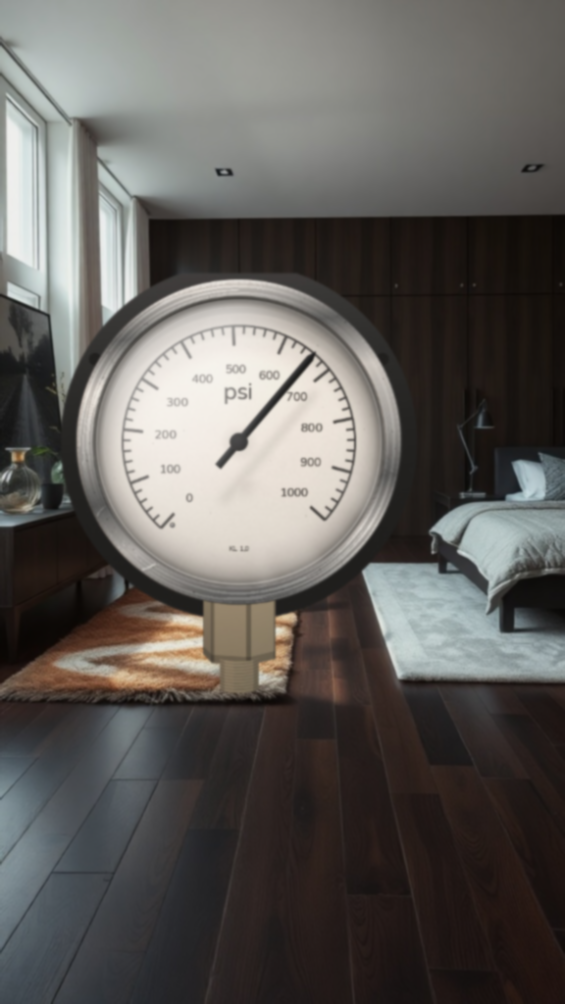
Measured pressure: 660 psi
